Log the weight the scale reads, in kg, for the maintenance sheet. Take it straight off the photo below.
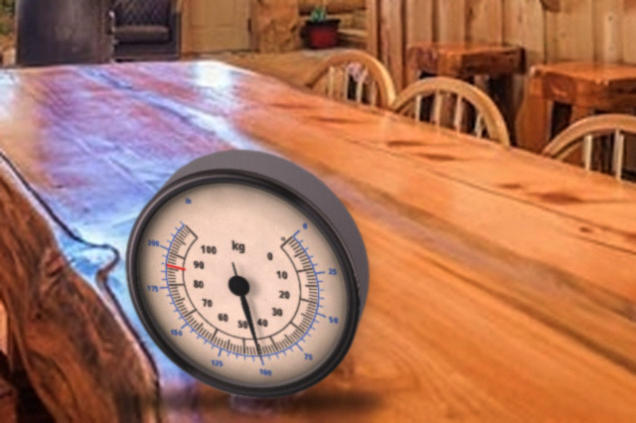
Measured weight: 45 kg
